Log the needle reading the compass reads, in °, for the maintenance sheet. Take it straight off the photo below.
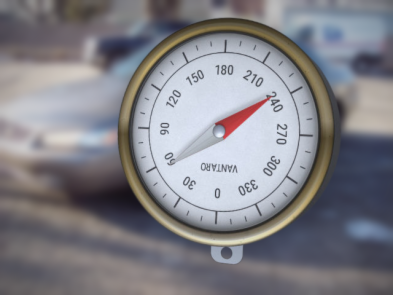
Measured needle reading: 235 °
